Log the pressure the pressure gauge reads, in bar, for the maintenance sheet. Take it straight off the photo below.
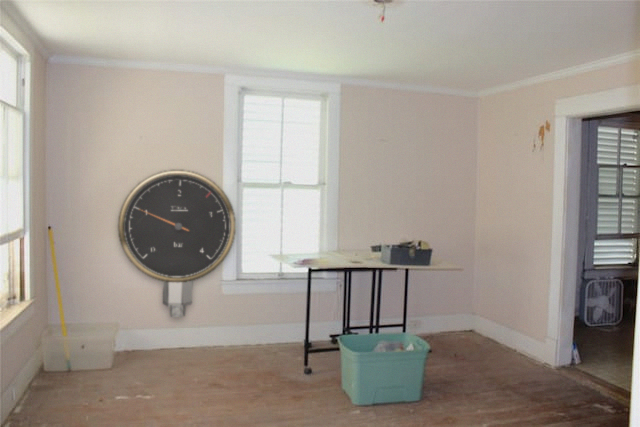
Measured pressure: 1 bar
